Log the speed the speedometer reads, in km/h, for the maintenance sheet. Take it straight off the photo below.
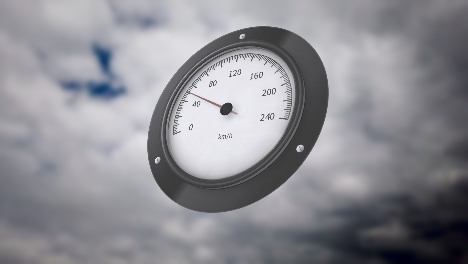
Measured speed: 50 km/h
